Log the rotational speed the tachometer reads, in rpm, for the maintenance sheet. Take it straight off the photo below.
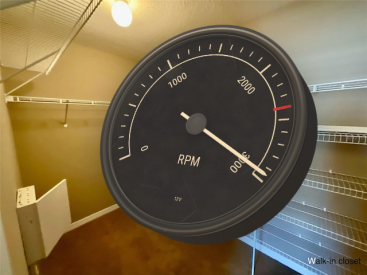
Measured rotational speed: 2950 rpm
